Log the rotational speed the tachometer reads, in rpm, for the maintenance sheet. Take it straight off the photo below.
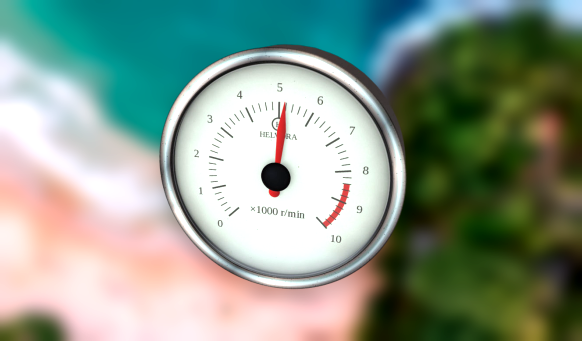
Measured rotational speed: 5200 rpm
